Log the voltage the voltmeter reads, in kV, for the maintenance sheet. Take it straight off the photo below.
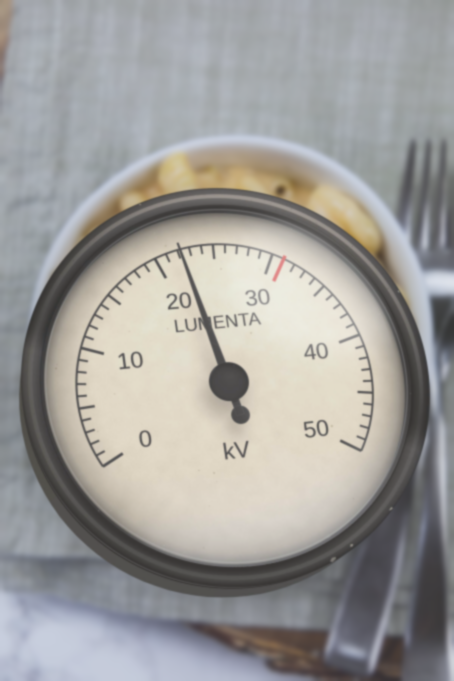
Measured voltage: 22 kV
